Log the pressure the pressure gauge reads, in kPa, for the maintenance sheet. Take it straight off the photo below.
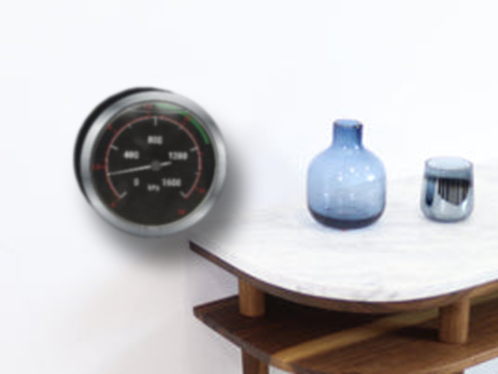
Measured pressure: 200 kPa
